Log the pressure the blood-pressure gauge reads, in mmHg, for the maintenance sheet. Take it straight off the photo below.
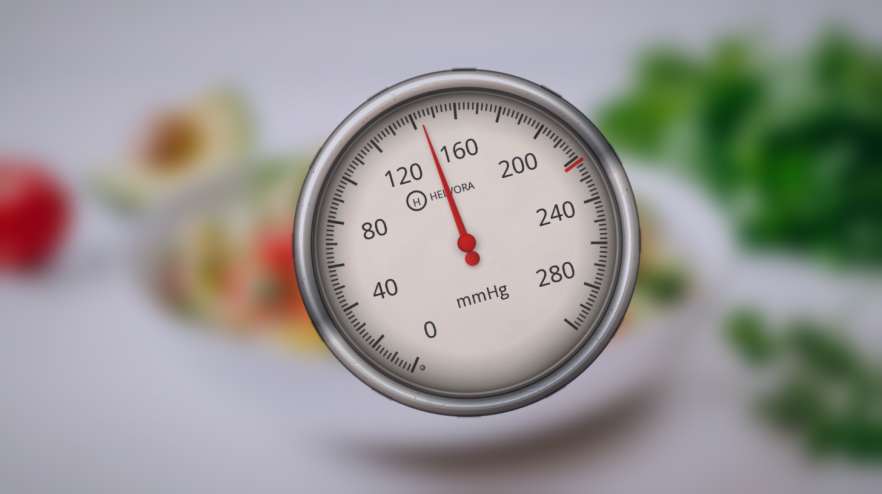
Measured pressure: 144 mmHg
